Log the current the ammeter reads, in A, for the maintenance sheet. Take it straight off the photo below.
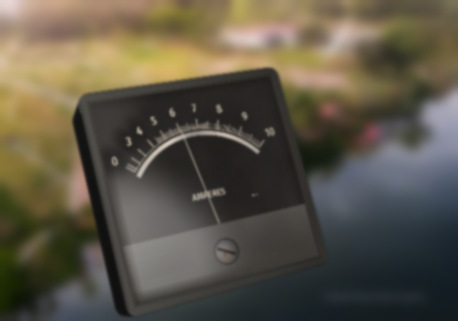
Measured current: 6 A
